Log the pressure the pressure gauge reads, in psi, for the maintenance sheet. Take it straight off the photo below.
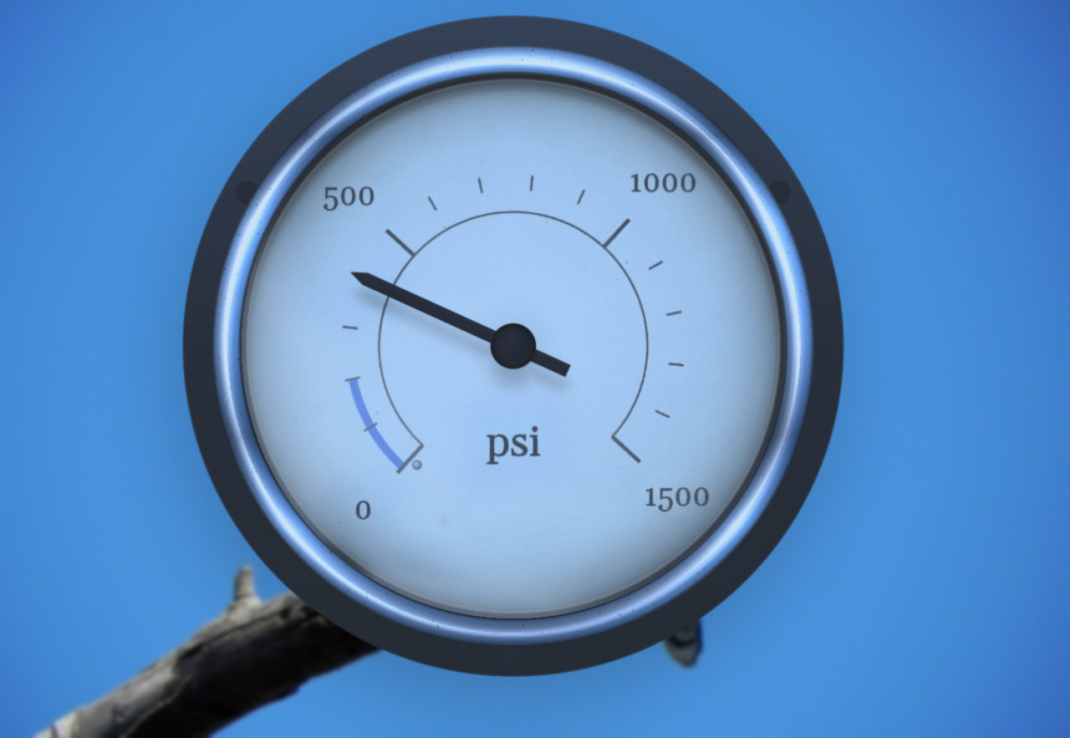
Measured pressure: 400 psi
